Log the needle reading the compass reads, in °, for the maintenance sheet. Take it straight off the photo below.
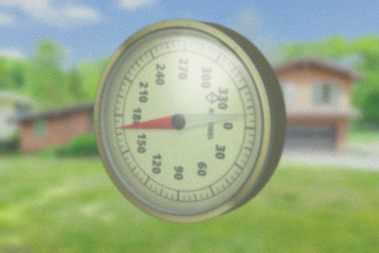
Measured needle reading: 170 °
